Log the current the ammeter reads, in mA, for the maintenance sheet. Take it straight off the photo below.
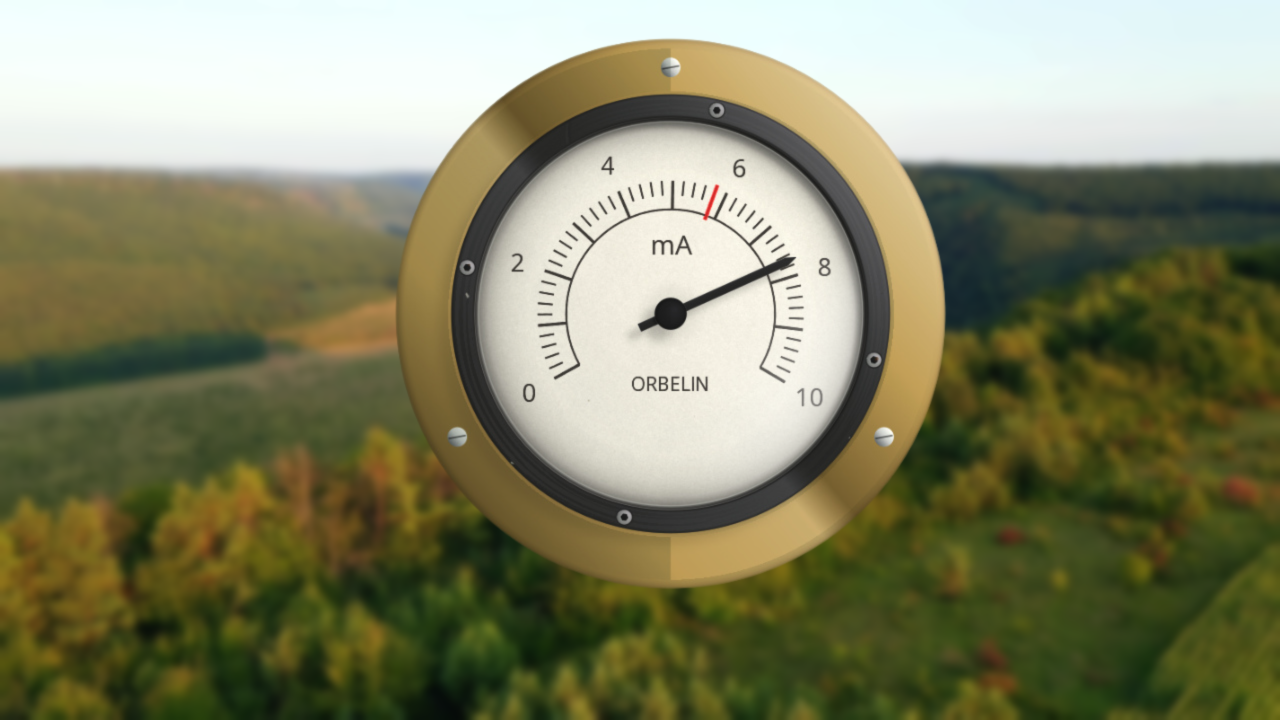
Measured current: 7.7 mA
